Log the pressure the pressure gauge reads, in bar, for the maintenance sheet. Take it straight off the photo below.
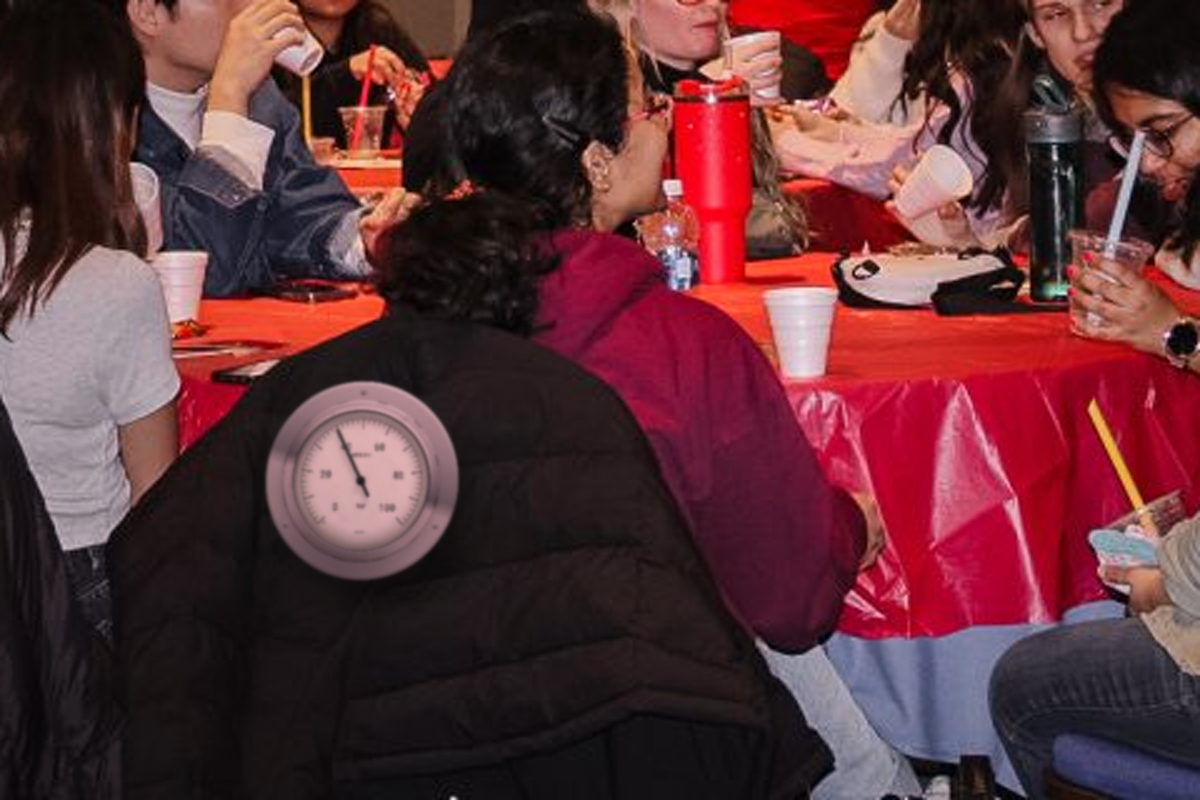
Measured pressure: 40 bar
